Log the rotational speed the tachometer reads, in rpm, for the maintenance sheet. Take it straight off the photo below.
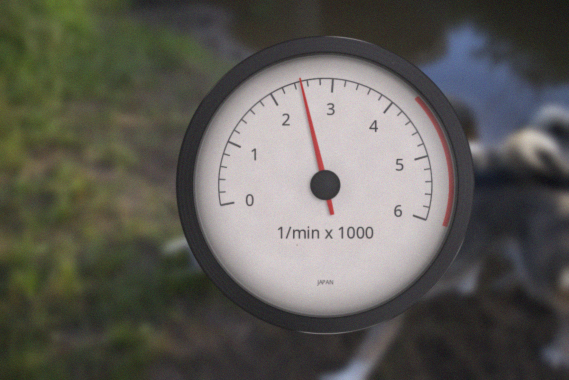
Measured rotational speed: 2500 rpm
